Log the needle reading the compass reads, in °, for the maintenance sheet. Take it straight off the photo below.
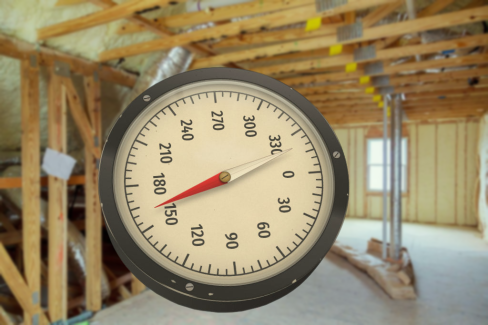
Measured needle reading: 160 °
